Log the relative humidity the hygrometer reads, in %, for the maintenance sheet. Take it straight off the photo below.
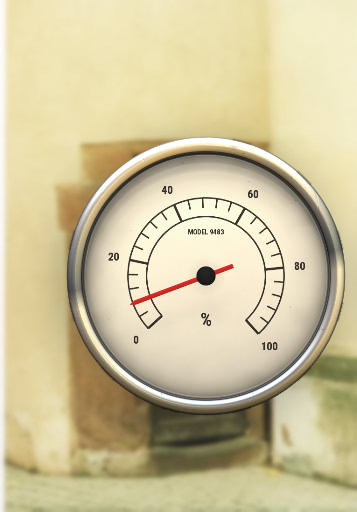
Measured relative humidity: 8 %
